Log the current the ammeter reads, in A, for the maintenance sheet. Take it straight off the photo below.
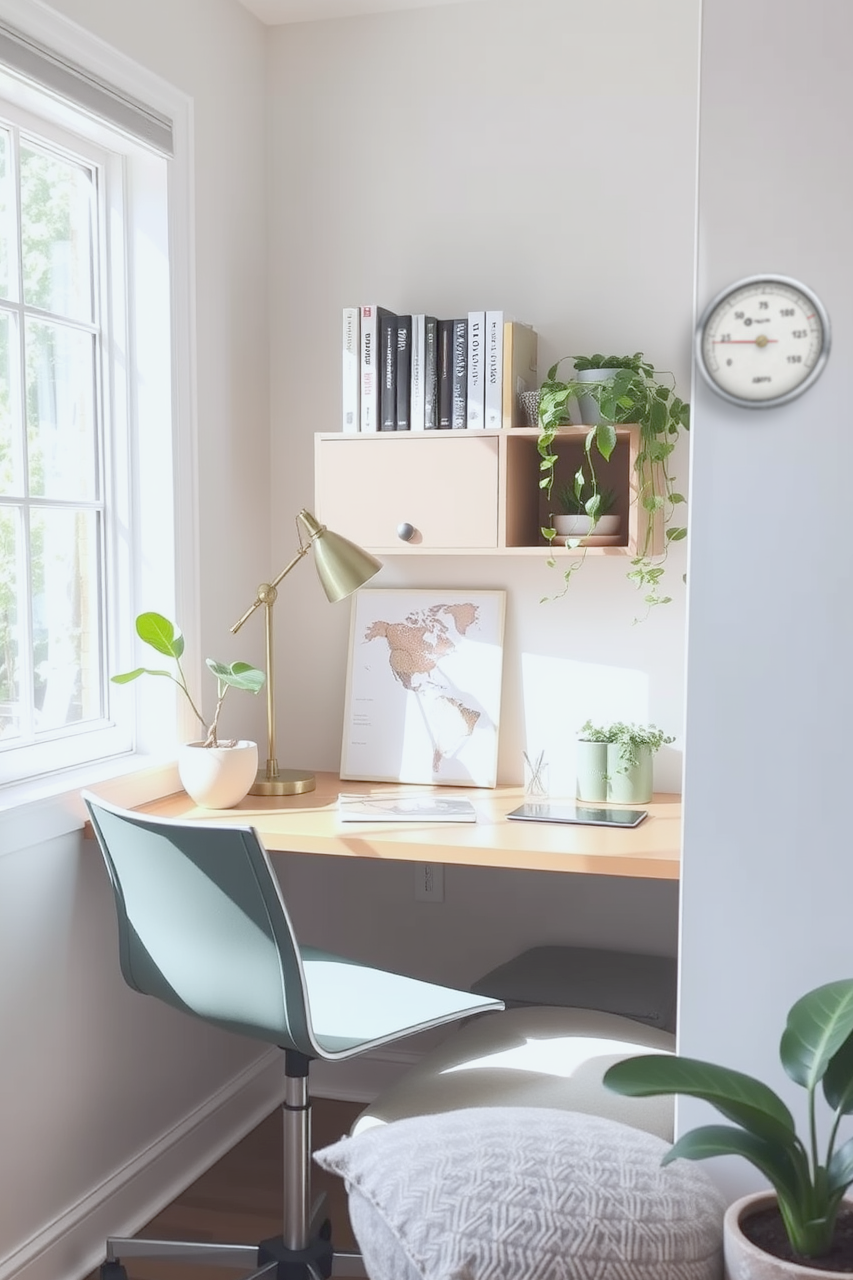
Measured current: 20 A
